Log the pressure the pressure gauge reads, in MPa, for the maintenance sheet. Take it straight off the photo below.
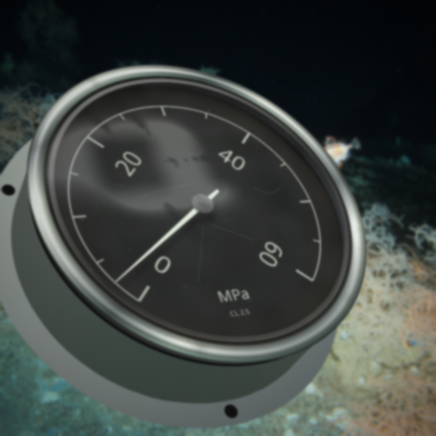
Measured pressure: 2.5 MPa
